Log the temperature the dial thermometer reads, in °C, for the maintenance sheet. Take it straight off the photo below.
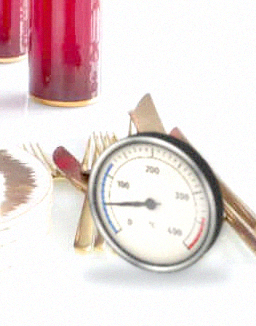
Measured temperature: 50 °C
